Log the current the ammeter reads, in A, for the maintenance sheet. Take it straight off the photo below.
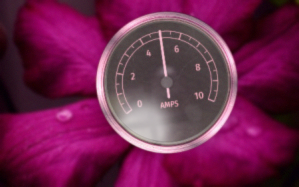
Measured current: 5 A
